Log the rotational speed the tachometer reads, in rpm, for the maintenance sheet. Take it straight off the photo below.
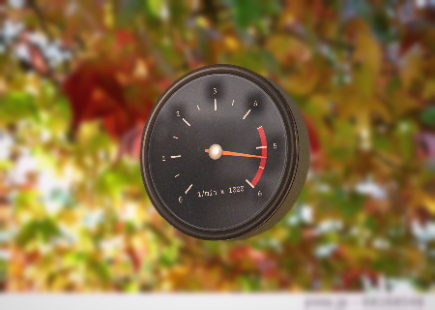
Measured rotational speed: 5250 rpm
